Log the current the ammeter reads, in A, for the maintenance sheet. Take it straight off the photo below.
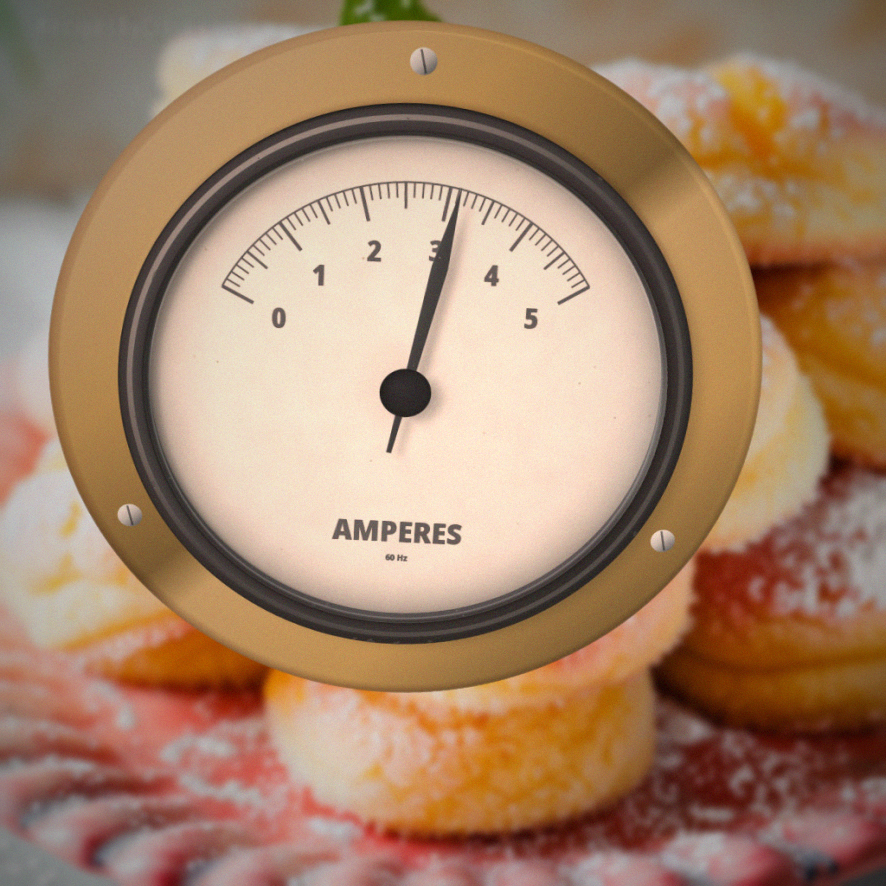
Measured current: 3.1 A
